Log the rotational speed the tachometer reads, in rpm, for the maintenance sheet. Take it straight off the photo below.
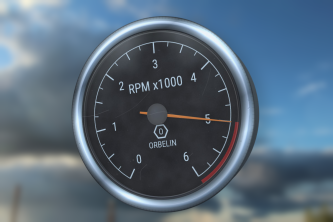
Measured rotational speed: 5000 rpm
